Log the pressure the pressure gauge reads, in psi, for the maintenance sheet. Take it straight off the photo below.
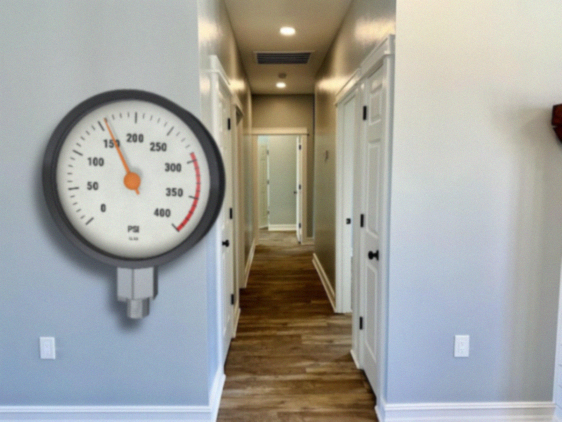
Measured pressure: 160 psi
